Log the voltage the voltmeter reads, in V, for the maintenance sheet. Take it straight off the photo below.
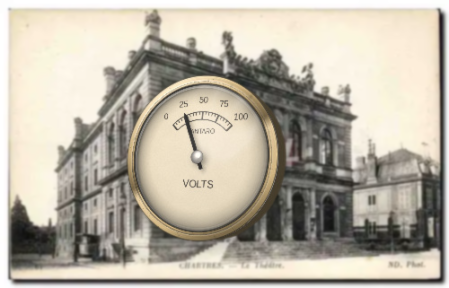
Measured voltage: 25 V
